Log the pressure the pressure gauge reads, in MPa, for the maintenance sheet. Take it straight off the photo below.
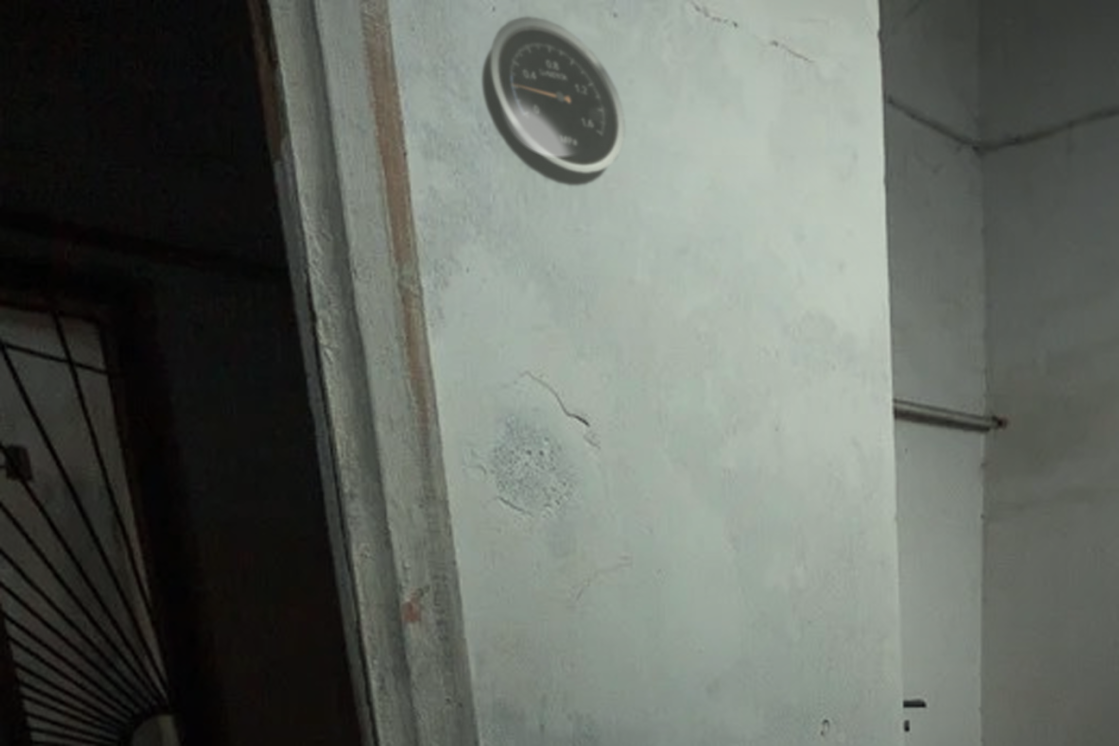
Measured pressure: 0.2 MPa
